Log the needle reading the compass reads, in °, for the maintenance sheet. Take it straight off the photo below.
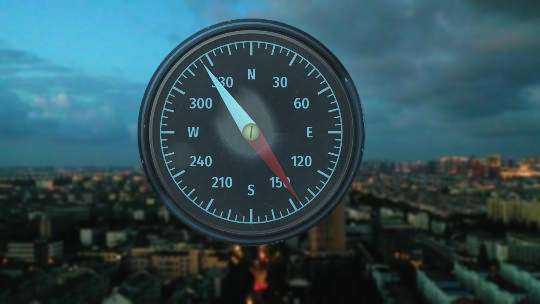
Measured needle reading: 145 °
